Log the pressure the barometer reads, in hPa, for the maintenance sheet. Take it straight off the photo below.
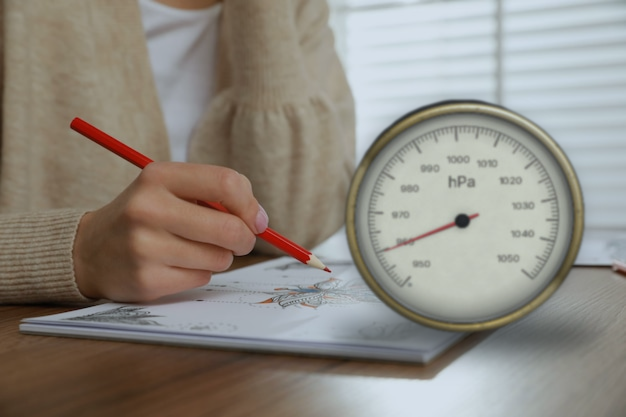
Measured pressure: 960 hPa
